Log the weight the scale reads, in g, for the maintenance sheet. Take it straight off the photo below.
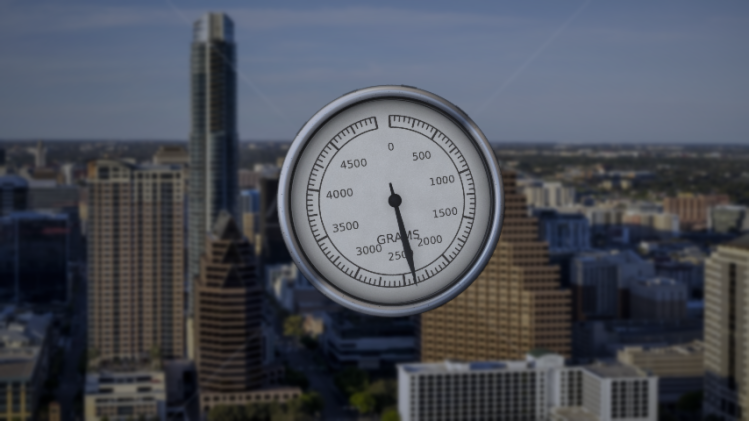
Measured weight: 2400 g
